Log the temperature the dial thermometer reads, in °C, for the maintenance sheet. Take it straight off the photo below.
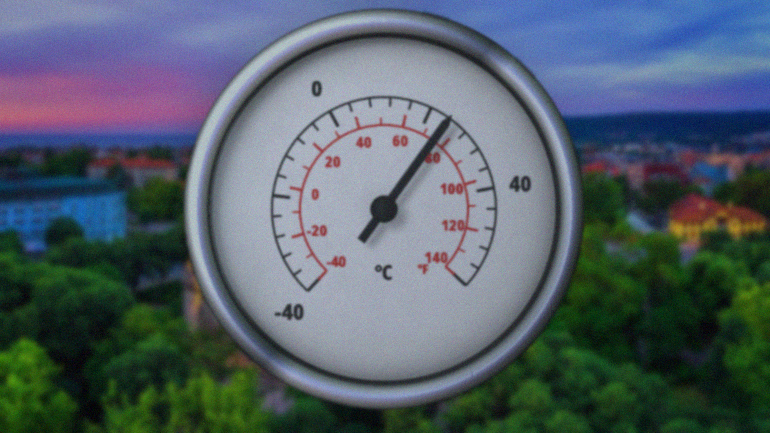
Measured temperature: 24 °C
